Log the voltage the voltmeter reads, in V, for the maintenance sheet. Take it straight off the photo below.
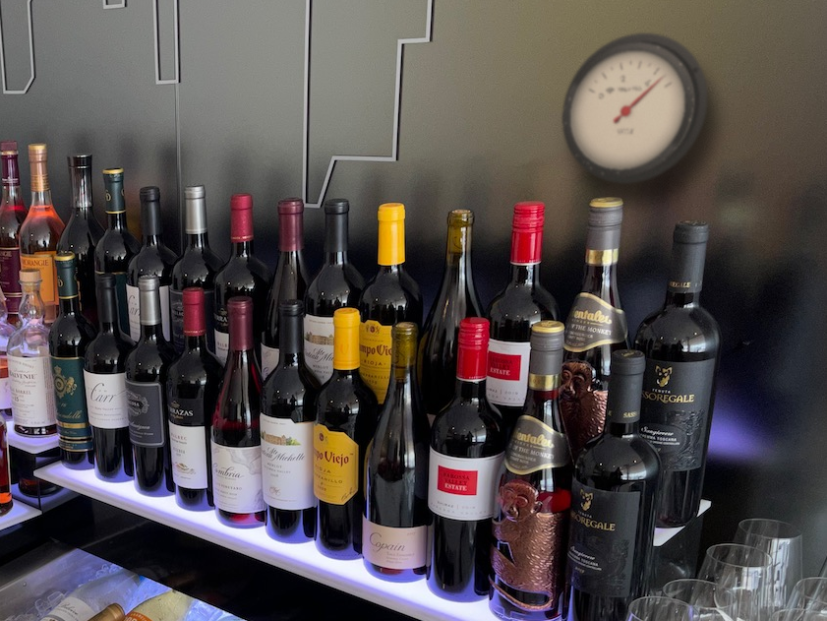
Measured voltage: 4.5 V
